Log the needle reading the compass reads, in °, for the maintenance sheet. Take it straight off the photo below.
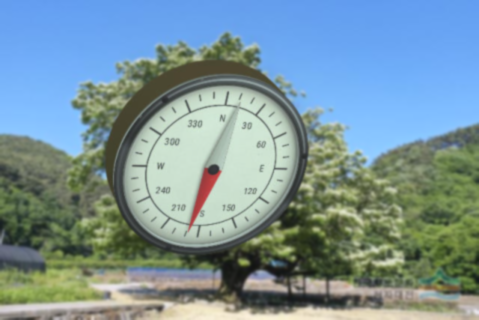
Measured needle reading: 190 °
